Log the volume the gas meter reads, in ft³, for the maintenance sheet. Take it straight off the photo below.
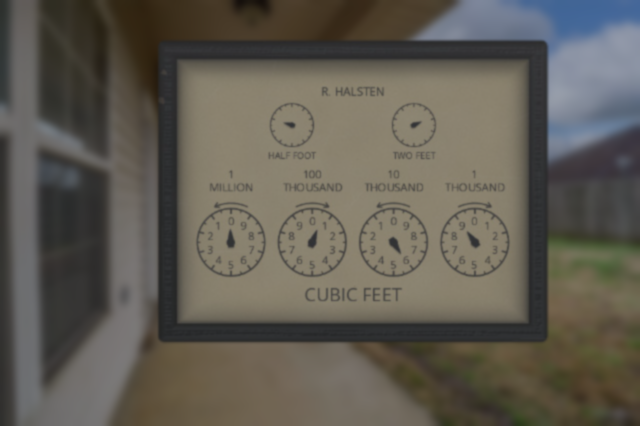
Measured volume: 5900 ft³
